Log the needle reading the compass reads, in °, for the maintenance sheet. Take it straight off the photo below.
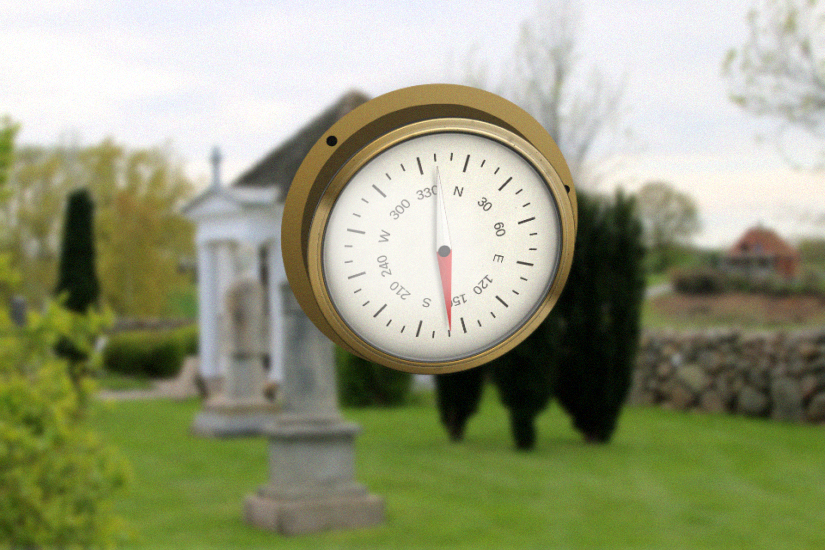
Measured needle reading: 160 °
